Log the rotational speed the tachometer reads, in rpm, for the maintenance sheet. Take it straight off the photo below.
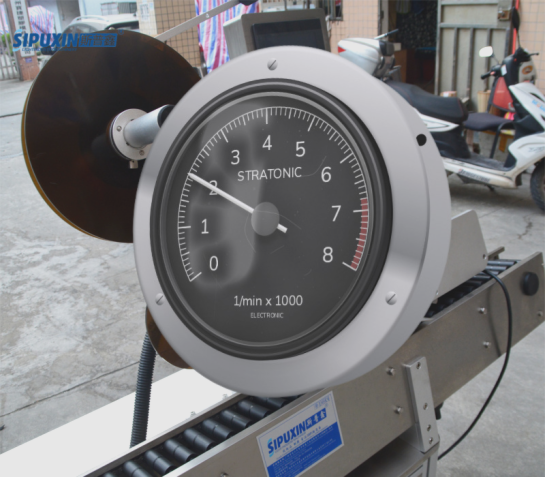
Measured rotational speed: 2000 rpm
